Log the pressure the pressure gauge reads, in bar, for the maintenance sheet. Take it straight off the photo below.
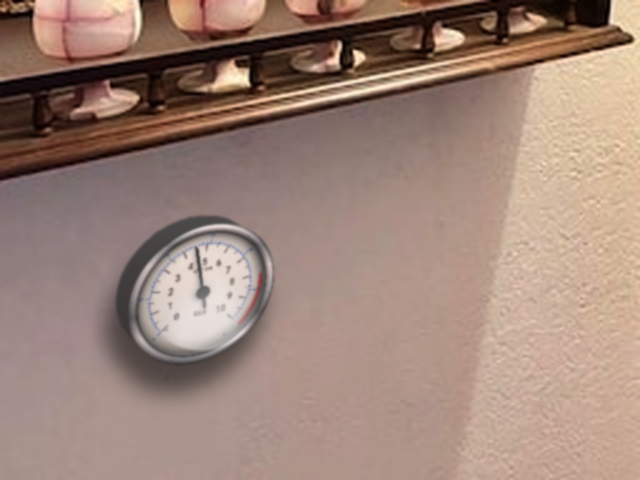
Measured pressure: 4.5 bar
